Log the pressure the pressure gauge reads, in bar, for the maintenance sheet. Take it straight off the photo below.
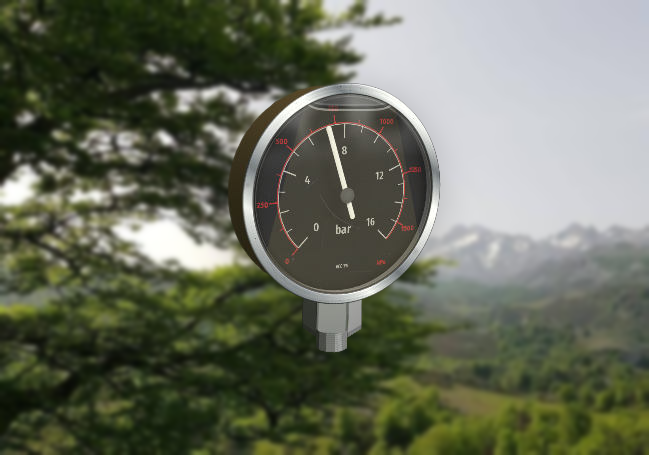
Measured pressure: 7 bar
